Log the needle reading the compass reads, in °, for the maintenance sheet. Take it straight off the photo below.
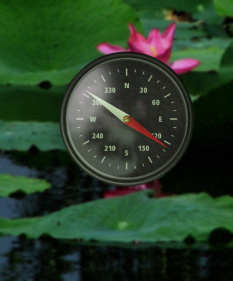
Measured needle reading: 125 °
